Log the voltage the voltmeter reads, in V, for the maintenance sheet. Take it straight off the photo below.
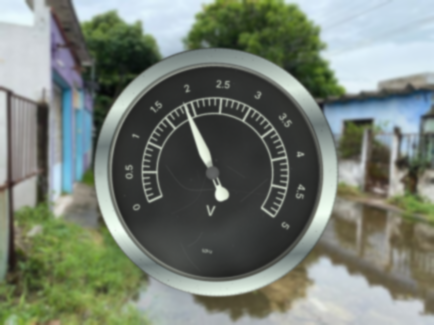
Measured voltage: 1.9 V
